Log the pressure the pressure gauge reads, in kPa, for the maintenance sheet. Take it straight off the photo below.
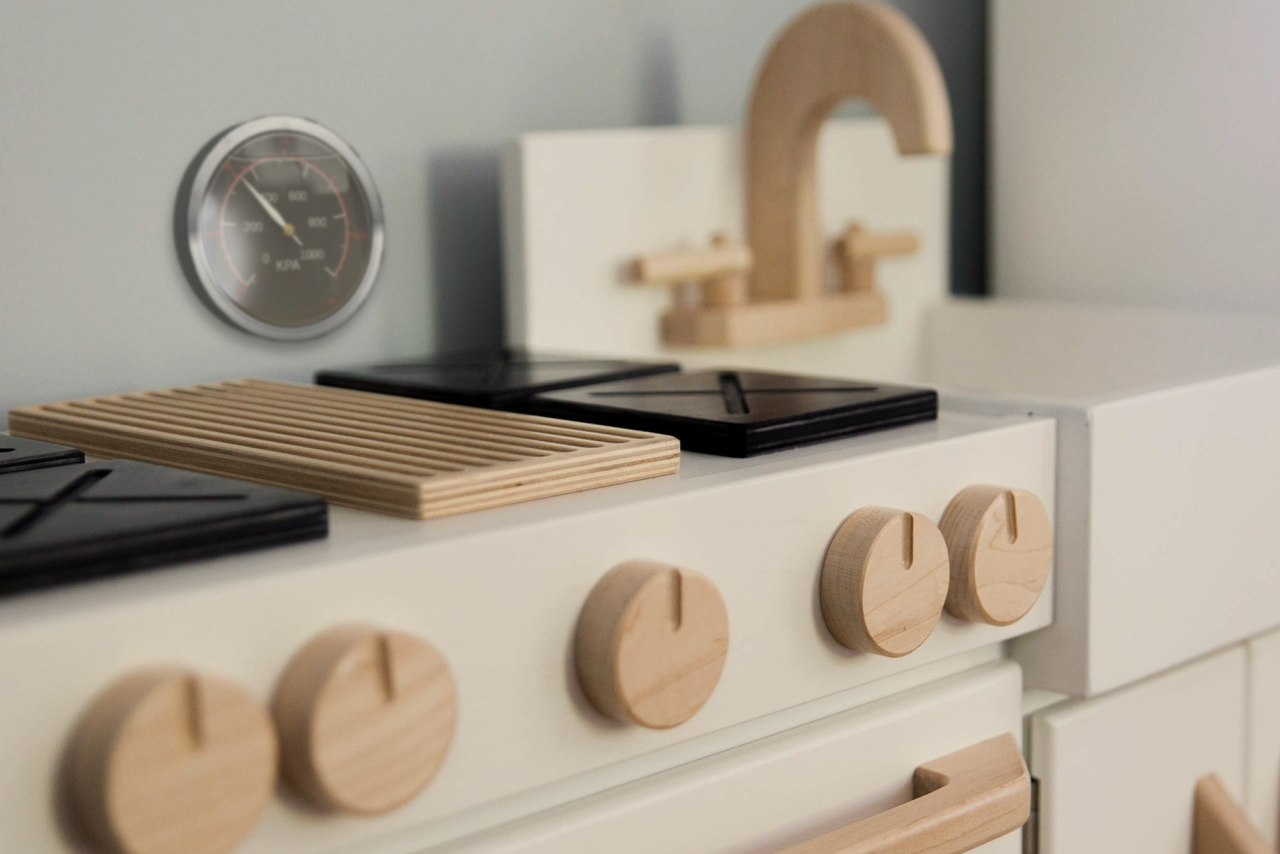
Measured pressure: 350 kPa
